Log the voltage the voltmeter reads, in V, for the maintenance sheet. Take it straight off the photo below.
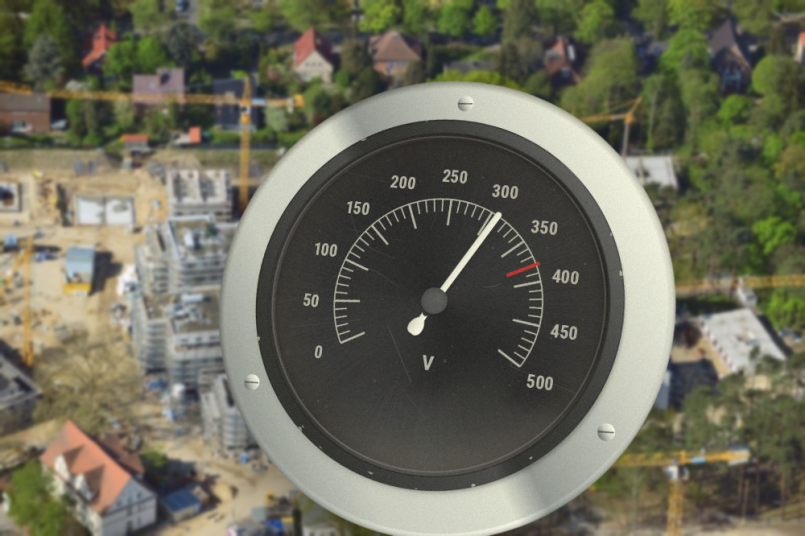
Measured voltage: 310 V
